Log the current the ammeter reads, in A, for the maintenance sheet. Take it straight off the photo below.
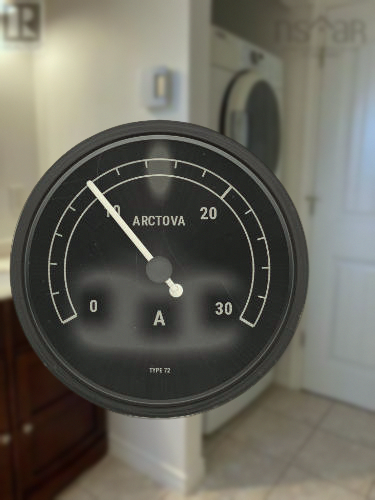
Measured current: 10 A
